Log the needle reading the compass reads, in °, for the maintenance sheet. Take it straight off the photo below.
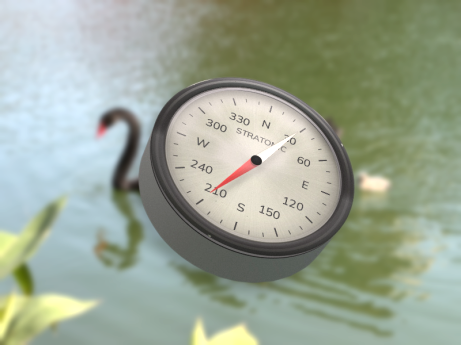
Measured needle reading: 210 °
